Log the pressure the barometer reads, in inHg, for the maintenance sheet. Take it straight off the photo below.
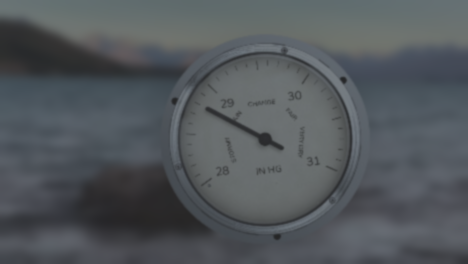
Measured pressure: 28.8 inHg
